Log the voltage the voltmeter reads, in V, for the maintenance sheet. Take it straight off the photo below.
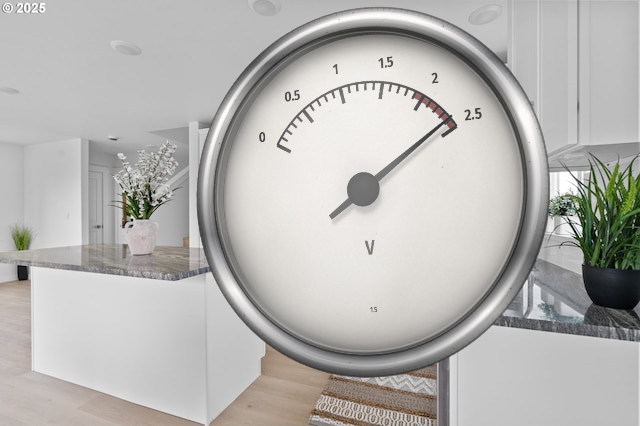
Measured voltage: 2.4 V
